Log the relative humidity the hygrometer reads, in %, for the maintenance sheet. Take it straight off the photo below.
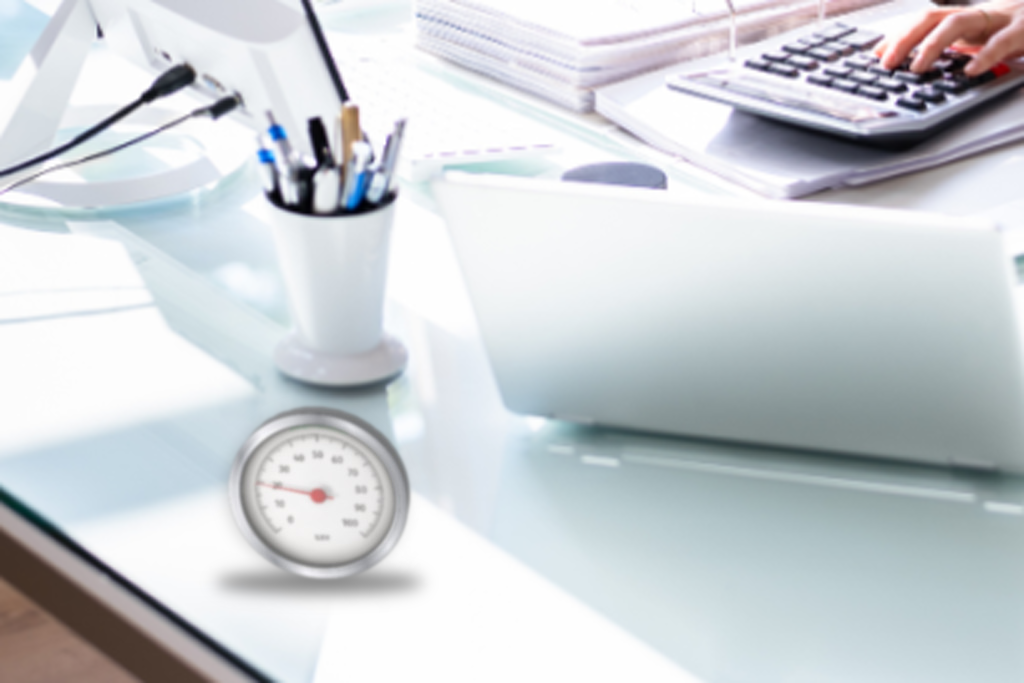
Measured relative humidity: 20 %
